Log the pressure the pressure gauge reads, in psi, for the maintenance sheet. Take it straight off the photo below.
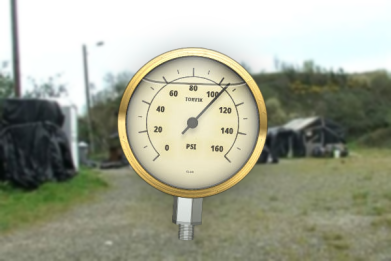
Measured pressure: 105 psi
